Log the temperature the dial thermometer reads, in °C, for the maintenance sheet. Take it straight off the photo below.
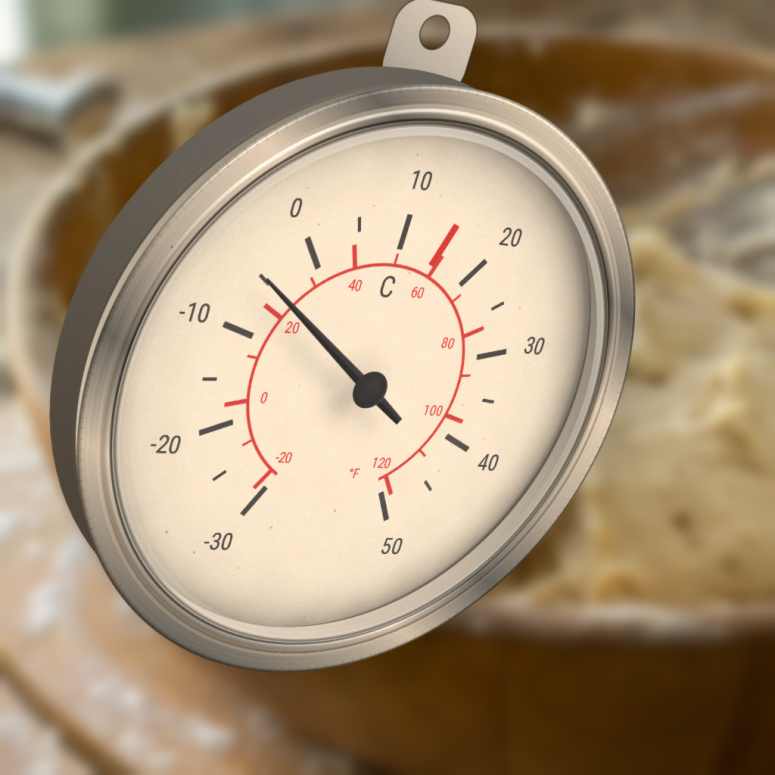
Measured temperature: -5 °C
